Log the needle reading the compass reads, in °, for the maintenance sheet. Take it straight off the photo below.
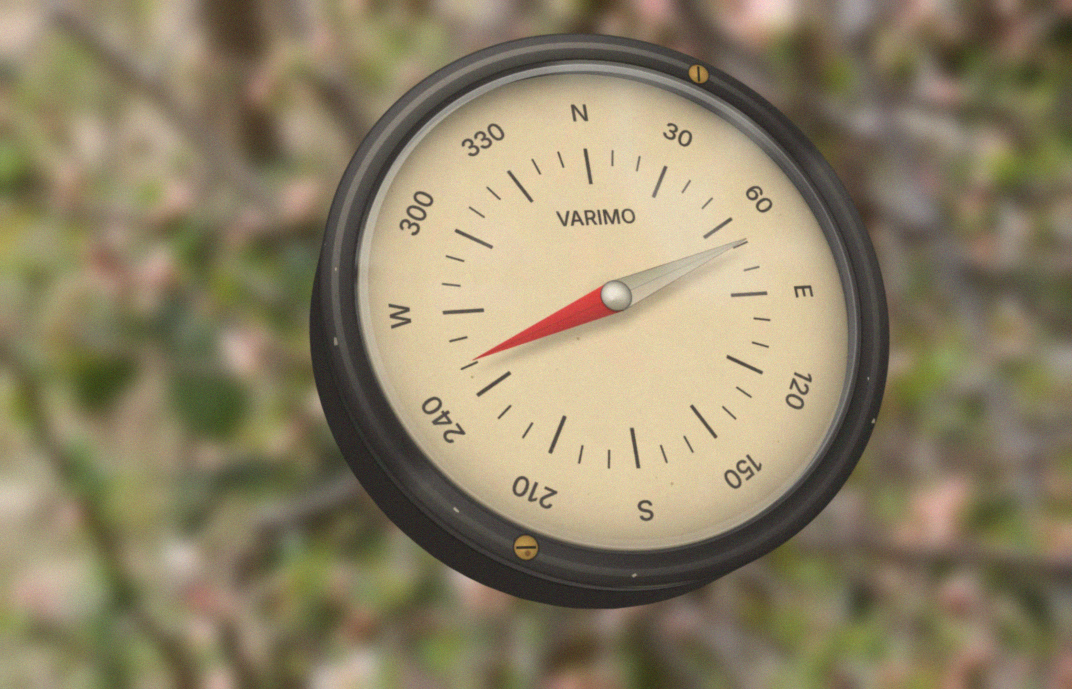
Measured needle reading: 250 °
